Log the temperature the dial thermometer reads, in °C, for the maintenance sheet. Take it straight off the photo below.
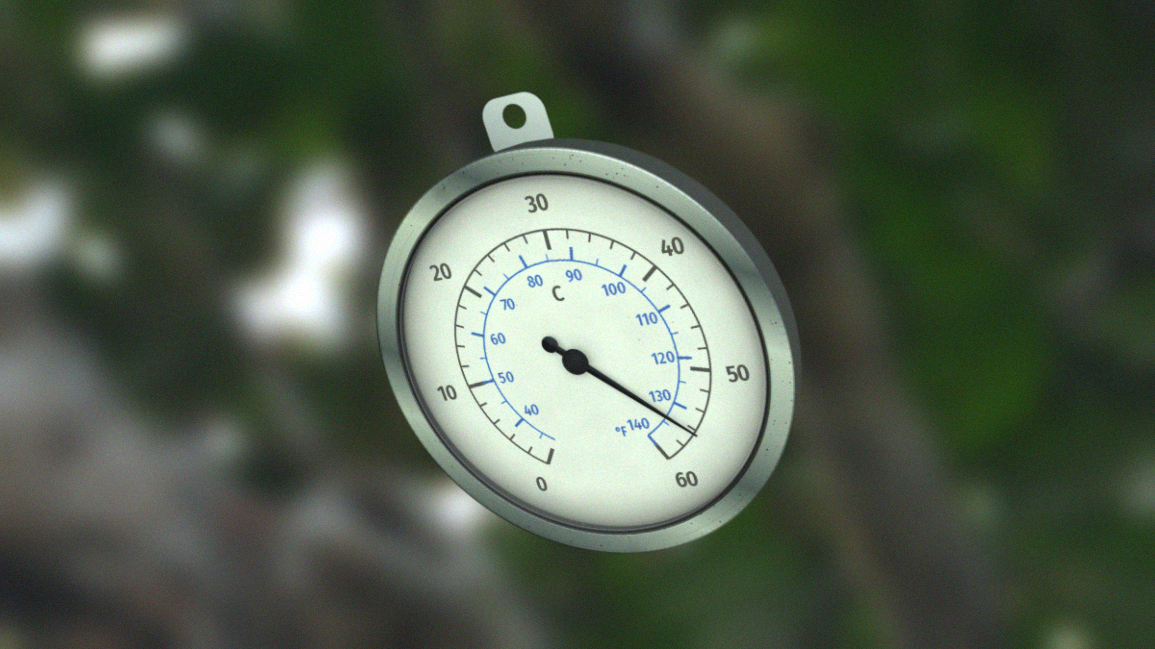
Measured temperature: 56 °C
